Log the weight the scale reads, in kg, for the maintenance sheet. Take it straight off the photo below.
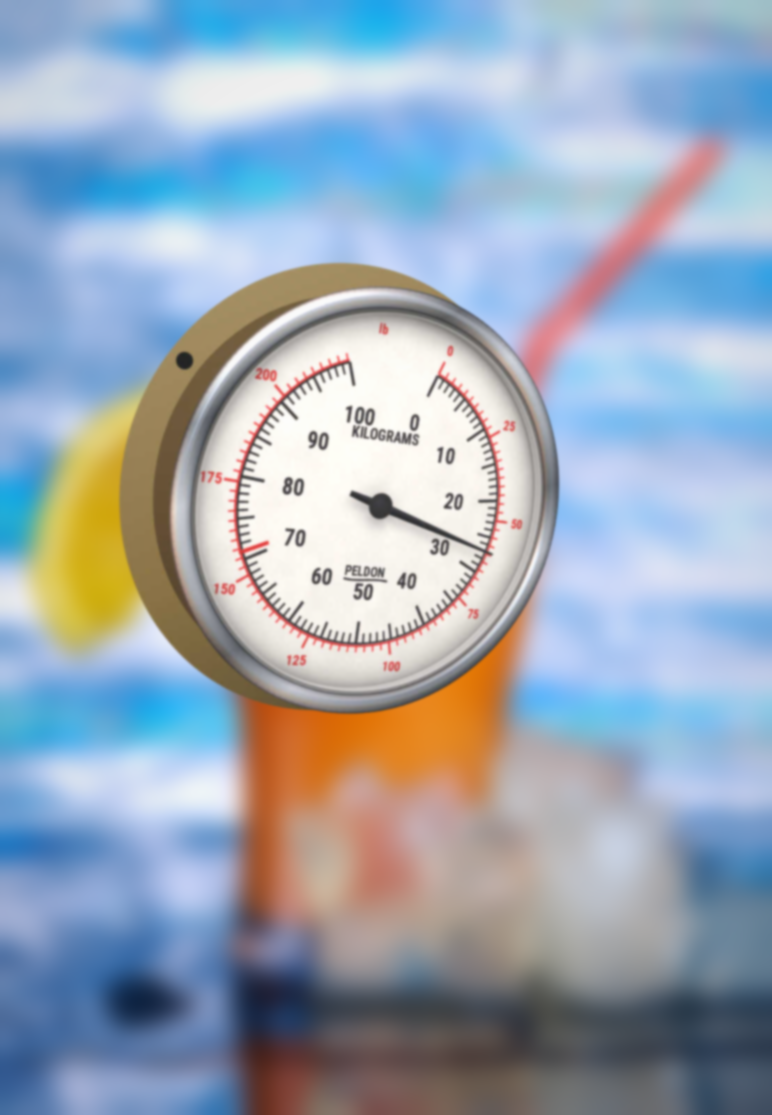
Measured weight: 27 kg
